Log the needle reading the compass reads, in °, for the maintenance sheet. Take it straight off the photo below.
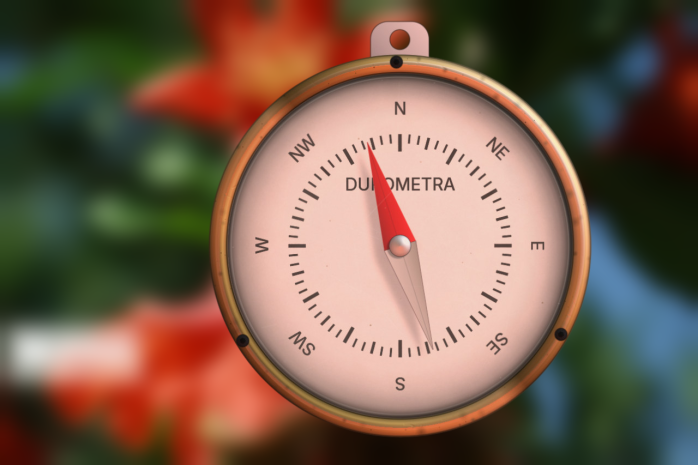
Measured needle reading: 342.5 °
